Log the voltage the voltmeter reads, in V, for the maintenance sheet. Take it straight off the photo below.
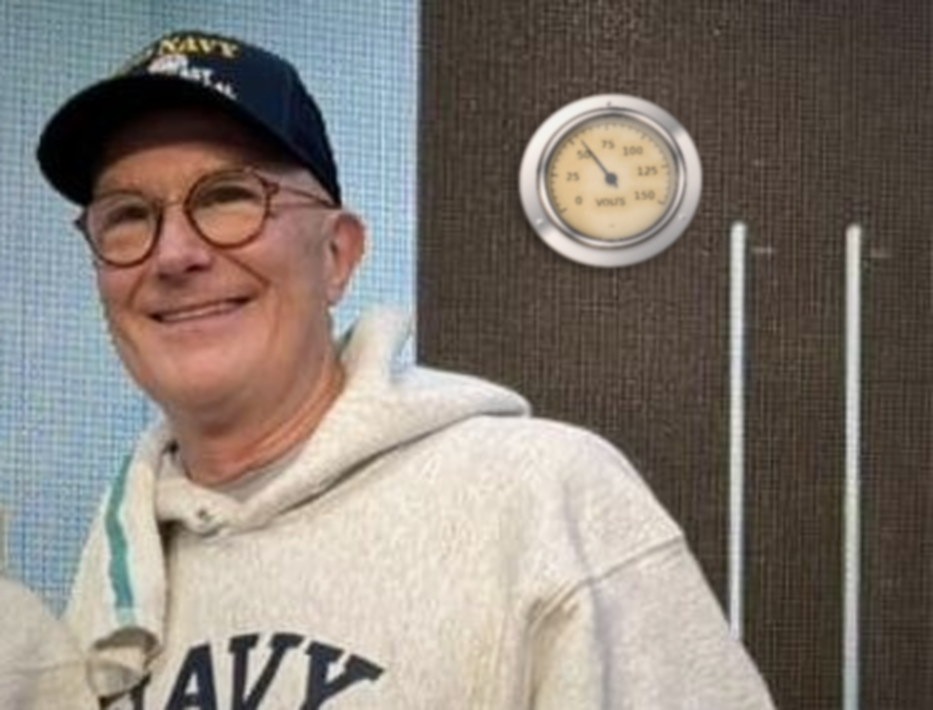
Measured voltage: 55 V
